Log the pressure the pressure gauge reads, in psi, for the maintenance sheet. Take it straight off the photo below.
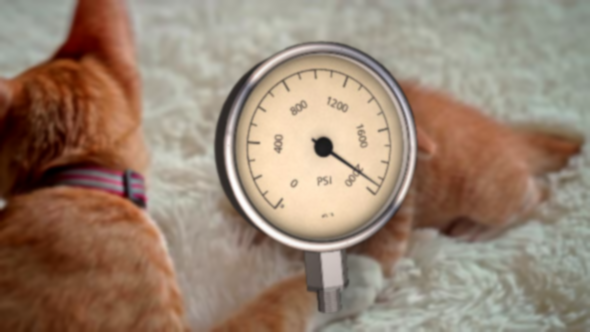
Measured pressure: 1950 psi
